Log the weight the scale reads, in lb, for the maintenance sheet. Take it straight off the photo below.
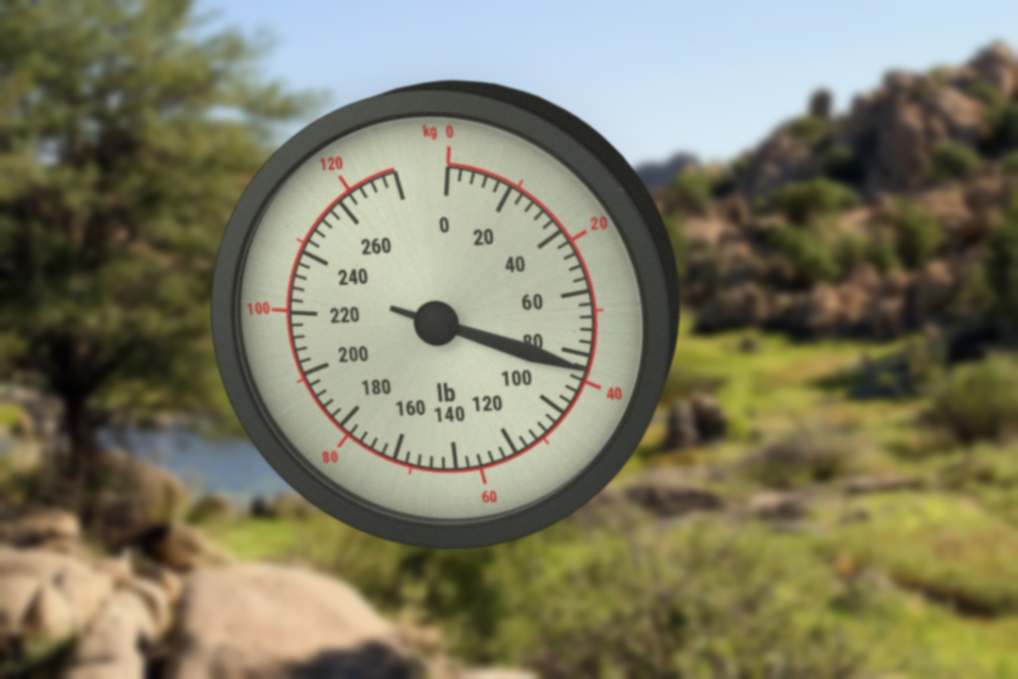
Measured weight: 84 lb
